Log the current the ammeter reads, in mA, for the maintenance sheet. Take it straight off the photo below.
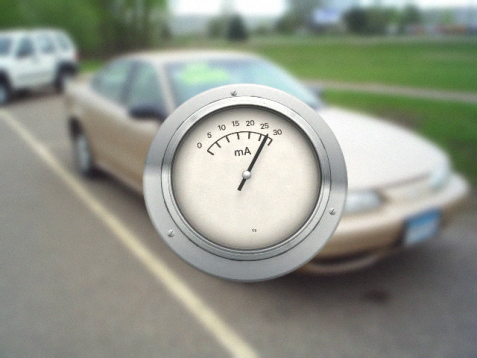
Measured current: 27.5 mA
